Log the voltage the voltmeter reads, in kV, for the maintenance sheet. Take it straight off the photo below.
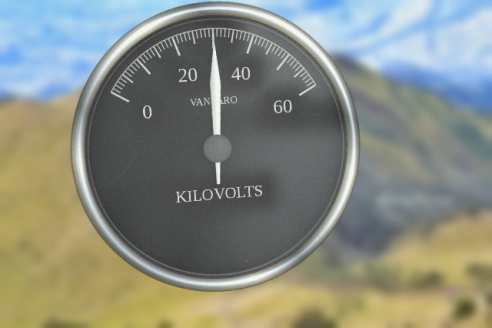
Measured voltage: 30 kV
